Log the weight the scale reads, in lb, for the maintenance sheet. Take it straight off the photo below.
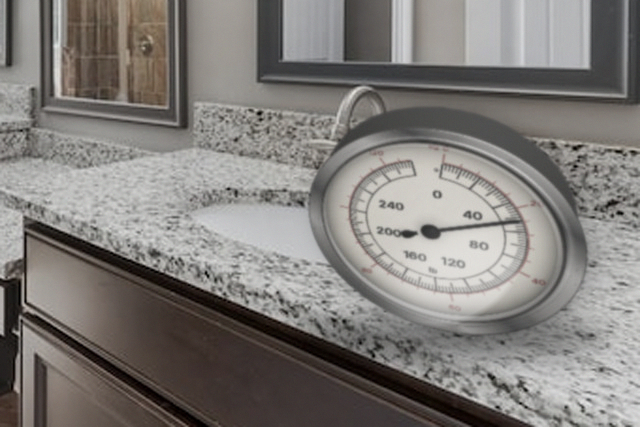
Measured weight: 50 lb
